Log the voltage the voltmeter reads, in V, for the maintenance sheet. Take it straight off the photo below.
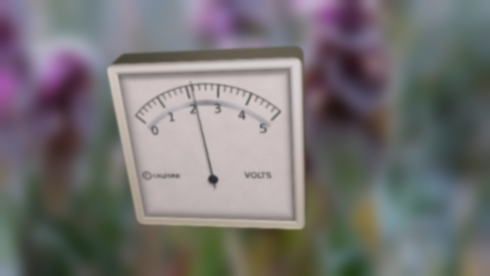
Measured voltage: 2.2 V
